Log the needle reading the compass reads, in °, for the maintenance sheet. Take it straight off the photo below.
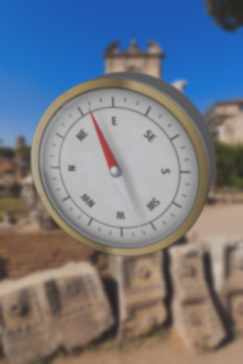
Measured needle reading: 70 °
